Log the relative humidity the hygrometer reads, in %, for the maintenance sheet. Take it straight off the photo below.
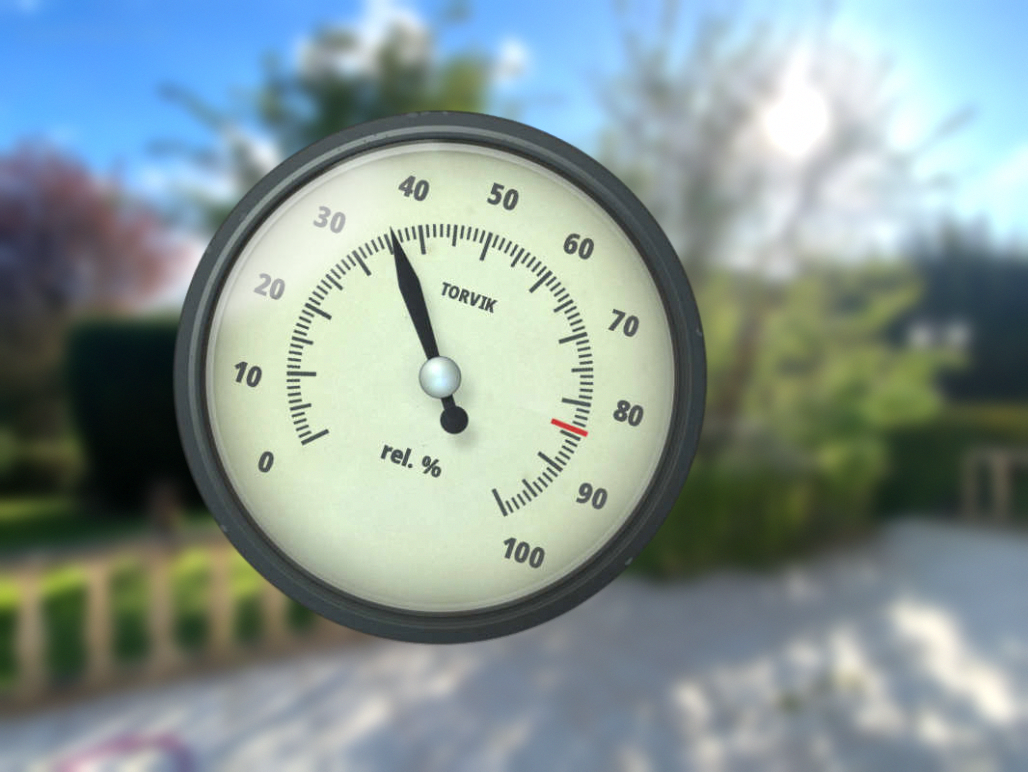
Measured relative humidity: 36 %
